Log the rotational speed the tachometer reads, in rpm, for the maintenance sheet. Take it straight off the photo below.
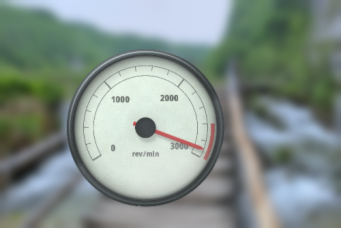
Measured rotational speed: 2900 rpm
